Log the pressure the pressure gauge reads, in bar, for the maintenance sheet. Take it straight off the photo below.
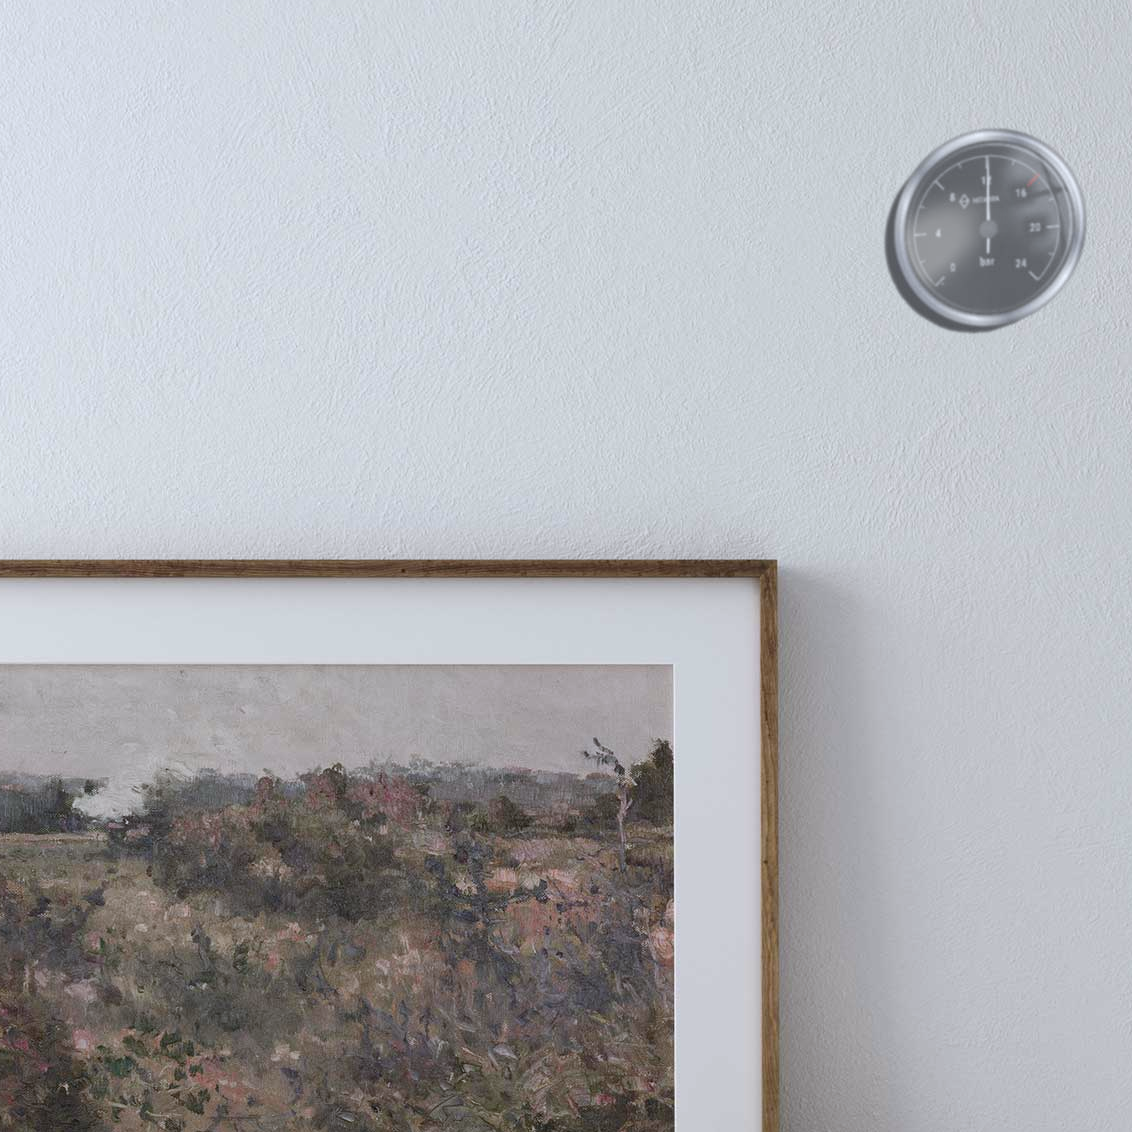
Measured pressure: 12 bar
